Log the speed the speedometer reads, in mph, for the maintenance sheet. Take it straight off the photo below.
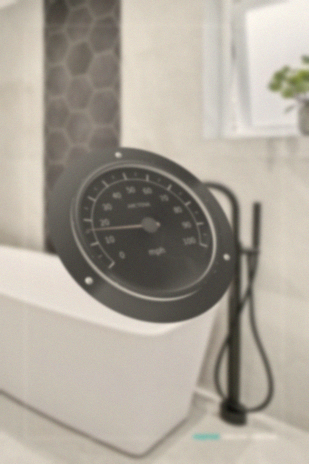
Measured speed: 15 mph
